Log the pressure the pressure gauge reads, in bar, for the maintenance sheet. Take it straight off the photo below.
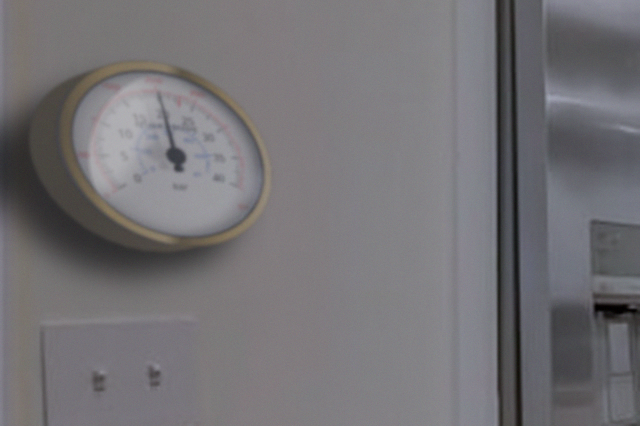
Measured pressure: 20 bar
